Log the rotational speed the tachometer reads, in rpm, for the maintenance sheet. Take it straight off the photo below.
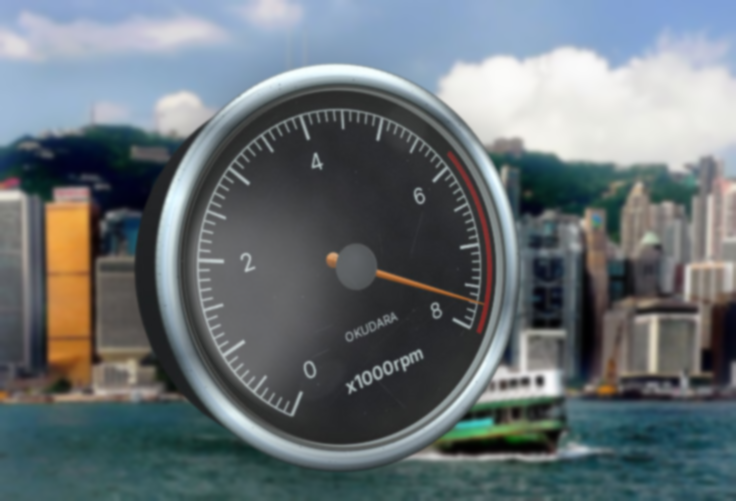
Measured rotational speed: 7700 rpm
